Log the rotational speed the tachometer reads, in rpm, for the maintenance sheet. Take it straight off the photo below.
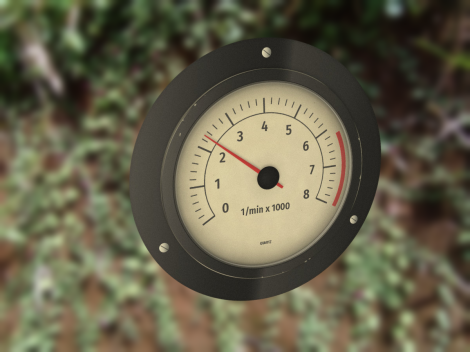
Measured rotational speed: 2300 rpm
